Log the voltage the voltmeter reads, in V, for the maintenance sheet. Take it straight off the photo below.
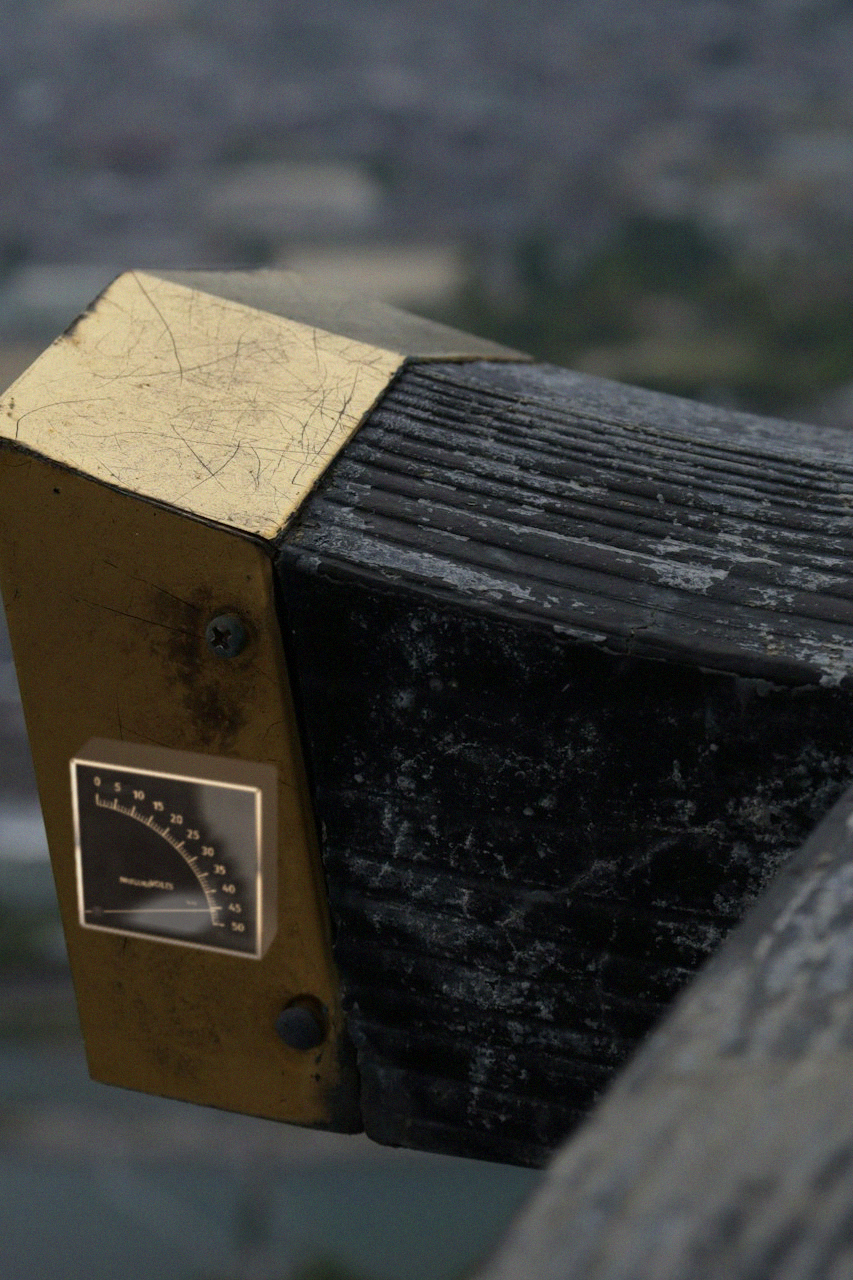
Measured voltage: 45 V
